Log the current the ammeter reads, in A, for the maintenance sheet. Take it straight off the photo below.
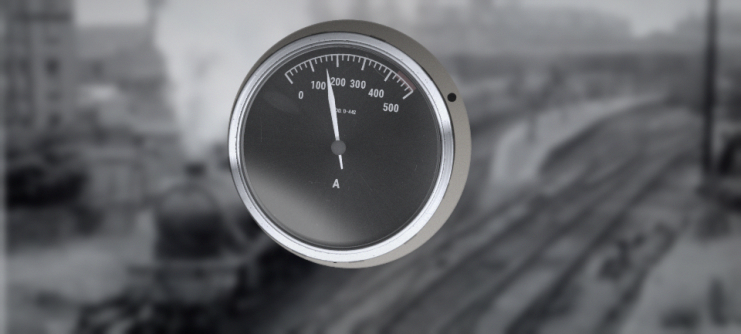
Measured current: 160 A
